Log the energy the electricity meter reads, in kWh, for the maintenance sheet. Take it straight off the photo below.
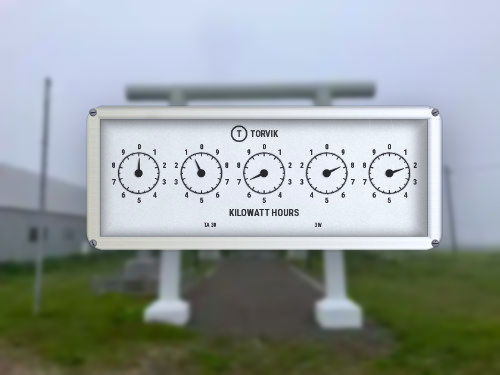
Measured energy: 682 kWh
